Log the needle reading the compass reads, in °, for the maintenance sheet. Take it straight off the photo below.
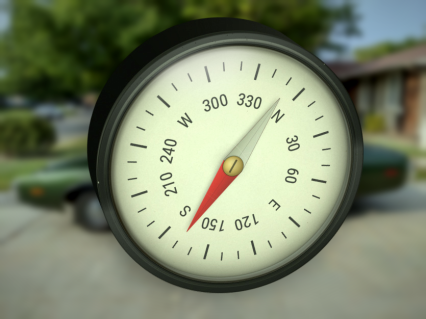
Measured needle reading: 170 °
